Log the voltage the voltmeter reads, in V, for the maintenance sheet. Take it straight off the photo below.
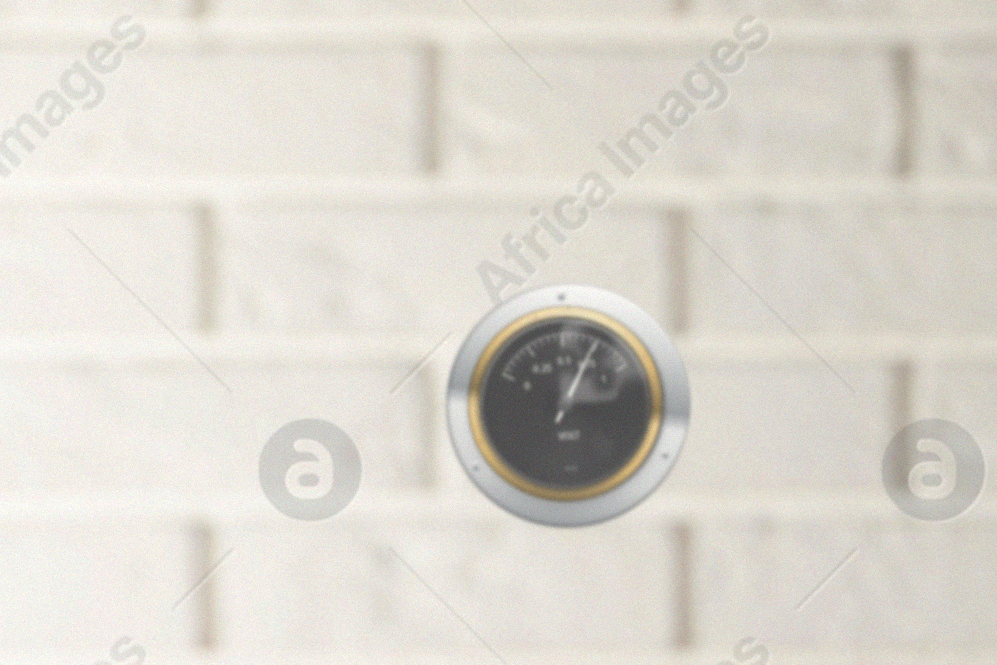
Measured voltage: 0.75 V
